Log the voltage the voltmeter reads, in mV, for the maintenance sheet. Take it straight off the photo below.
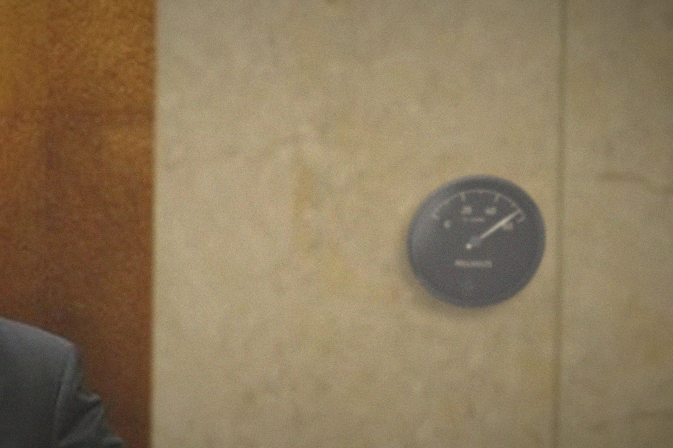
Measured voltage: 55 mV
